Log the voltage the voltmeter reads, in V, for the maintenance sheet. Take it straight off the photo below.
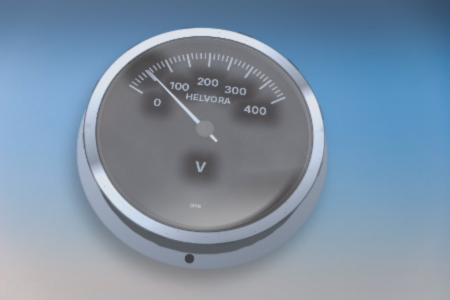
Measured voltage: 50 V
